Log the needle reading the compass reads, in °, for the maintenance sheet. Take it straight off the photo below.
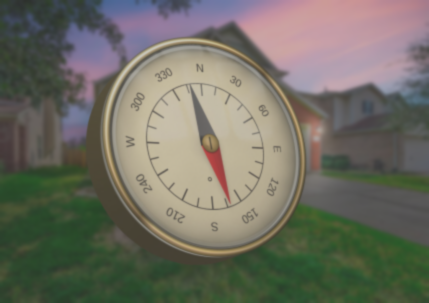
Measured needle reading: 165 °
